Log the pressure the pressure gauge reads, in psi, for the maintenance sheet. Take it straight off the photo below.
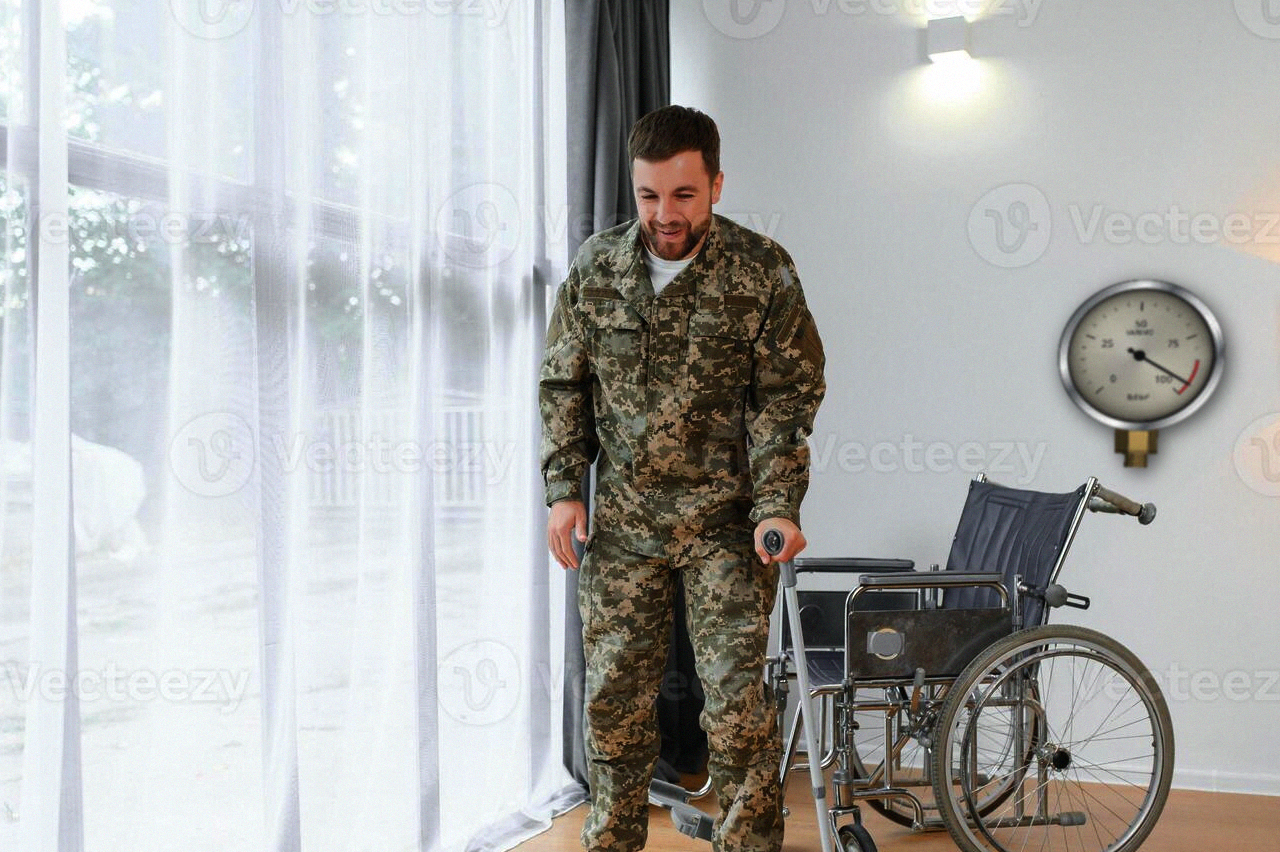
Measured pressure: 95 psi
